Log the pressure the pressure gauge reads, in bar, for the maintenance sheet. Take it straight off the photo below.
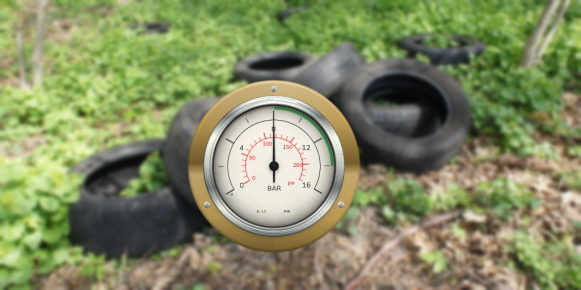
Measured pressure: 8 bar
